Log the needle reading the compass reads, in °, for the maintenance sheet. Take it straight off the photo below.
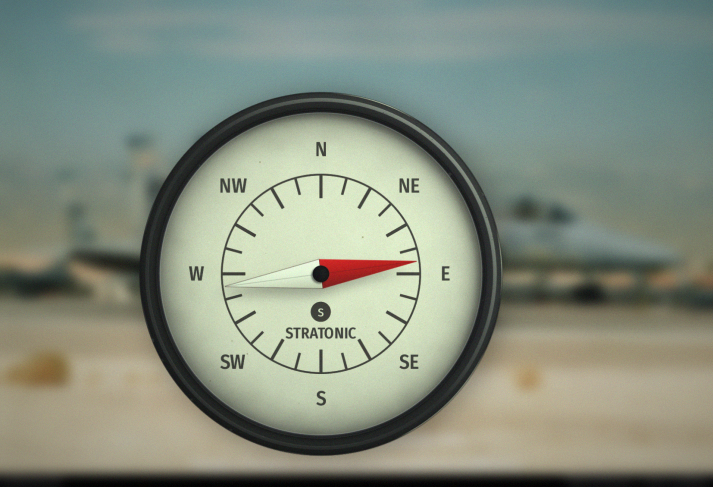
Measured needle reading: 82.5 °
